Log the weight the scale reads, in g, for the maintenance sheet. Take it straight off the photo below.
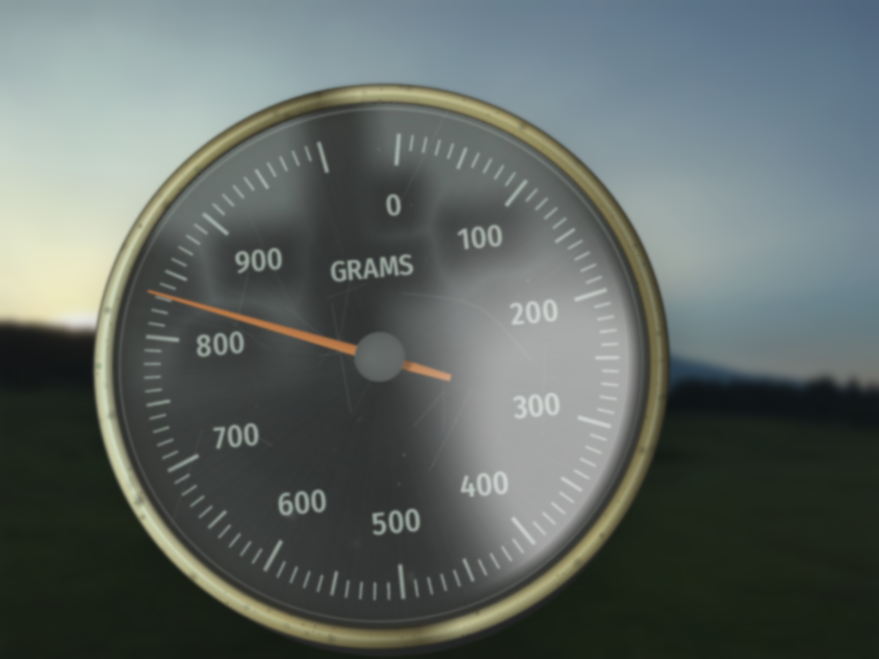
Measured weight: 830 g
